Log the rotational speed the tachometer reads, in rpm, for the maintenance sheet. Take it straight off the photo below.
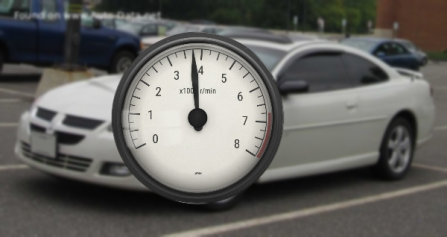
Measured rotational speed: 3750 rpm
